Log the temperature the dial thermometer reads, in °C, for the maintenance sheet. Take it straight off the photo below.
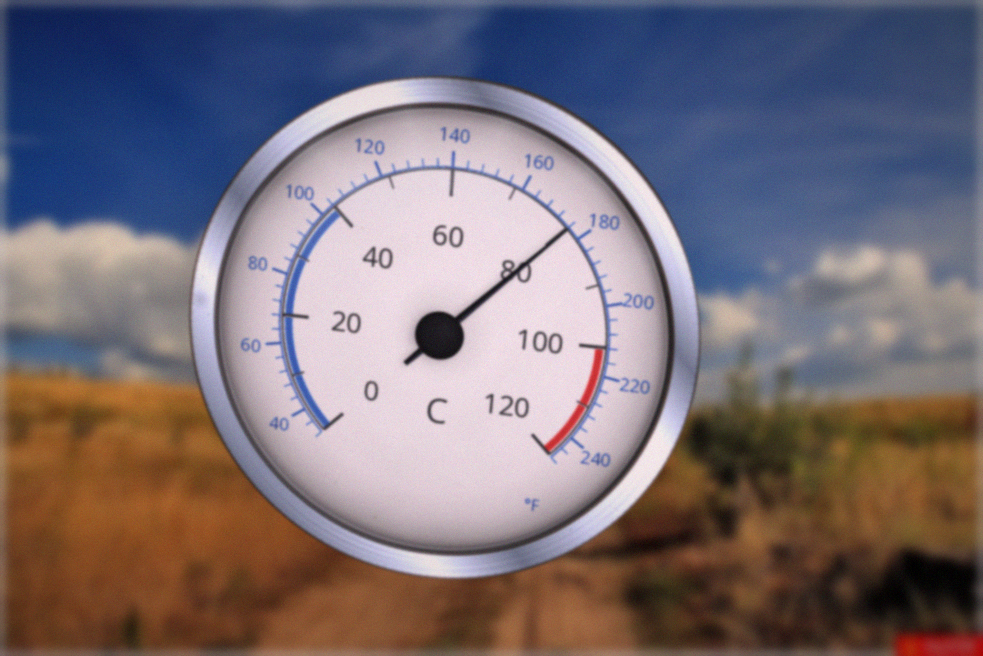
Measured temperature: 80 °C
